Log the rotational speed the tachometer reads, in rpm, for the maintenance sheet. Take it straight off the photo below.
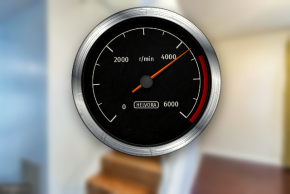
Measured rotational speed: 4250 rpm
